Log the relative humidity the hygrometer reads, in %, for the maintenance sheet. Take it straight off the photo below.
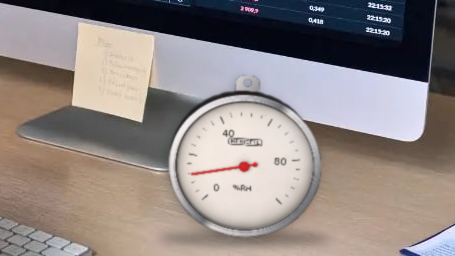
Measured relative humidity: 12 %
